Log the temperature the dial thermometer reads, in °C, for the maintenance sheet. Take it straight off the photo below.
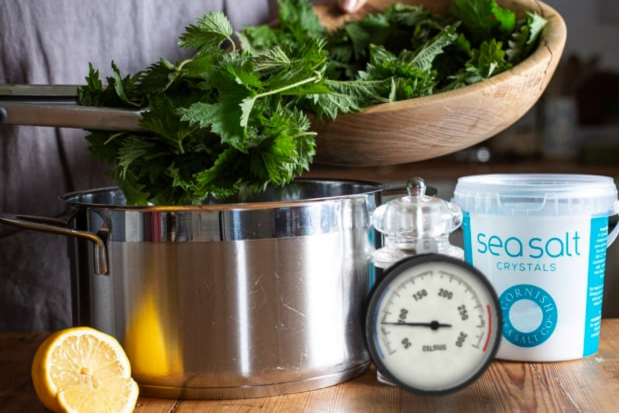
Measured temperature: 87.5 °C
